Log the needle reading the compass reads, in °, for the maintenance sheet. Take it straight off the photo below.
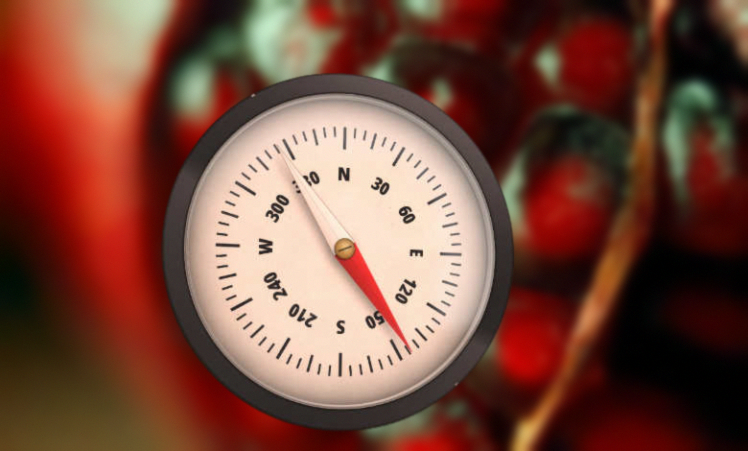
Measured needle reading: 145 °
